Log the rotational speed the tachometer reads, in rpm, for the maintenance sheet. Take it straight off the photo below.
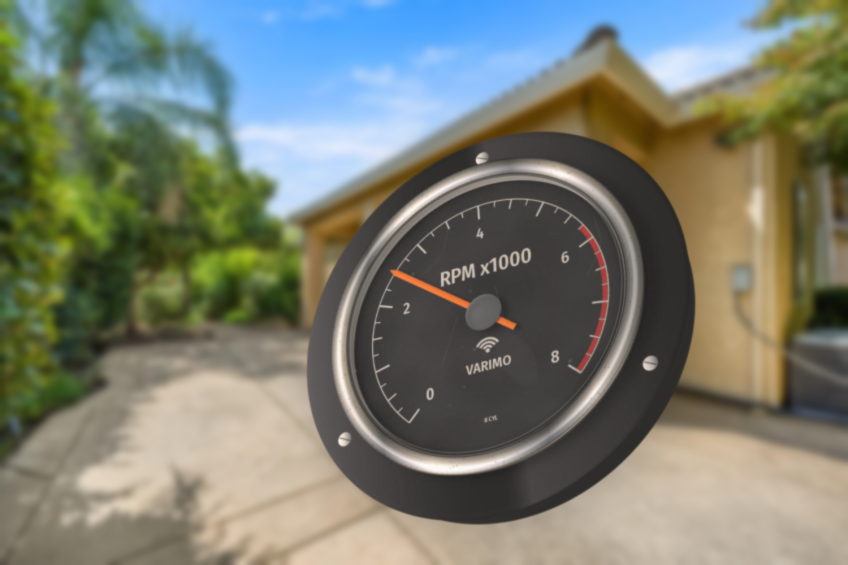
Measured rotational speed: 2500 rpm
